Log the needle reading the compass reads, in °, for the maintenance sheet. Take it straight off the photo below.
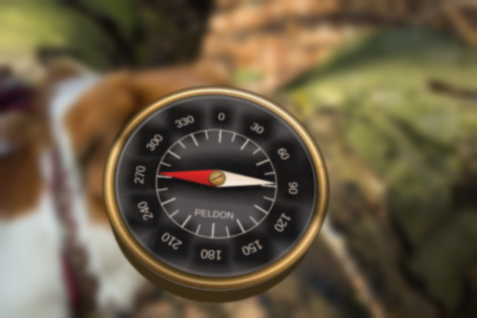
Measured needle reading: 270 °
